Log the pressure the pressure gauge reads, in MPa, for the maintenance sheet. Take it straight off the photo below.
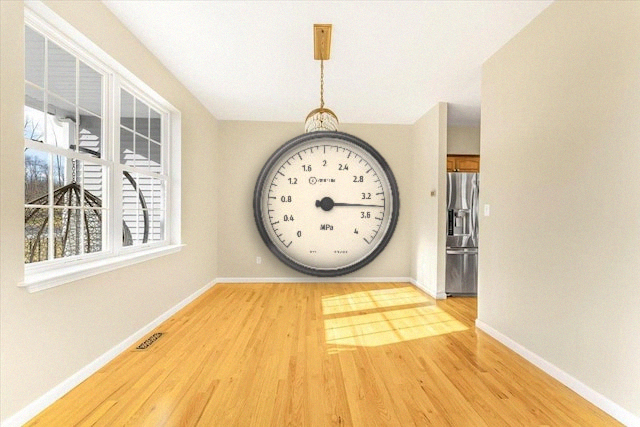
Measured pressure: 3.4 MPa
